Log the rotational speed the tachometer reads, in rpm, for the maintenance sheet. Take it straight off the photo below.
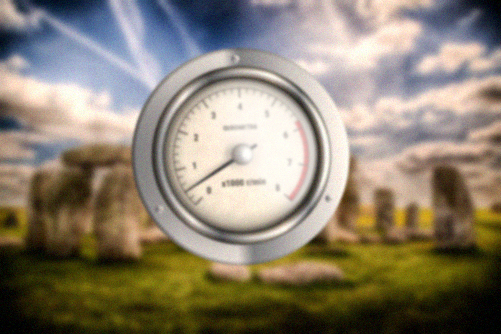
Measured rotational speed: 400 rpm
